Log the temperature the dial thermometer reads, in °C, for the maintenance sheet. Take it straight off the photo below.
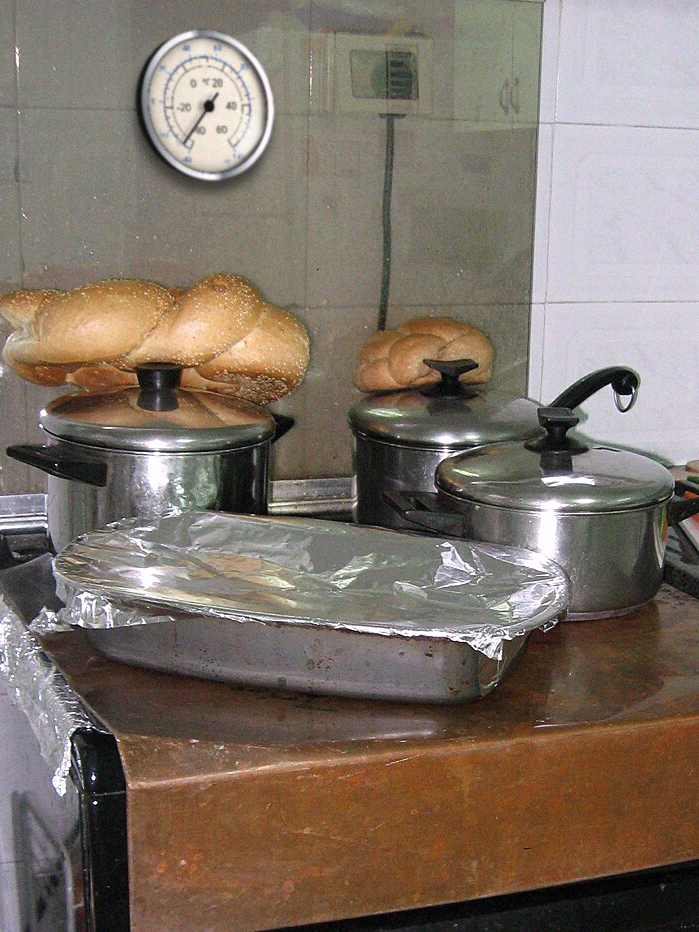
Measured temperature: -36 °C
